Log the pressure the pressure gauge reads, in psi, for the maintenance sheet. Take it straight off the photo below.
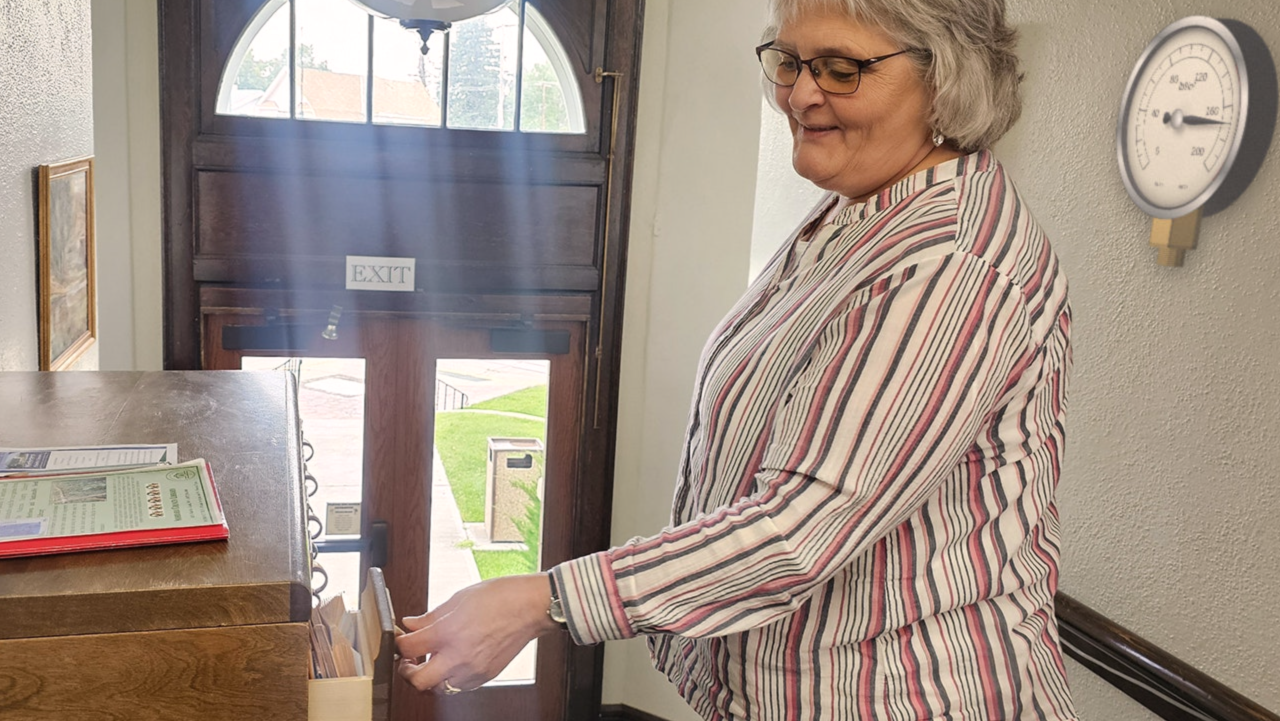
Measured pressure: 170 psi
